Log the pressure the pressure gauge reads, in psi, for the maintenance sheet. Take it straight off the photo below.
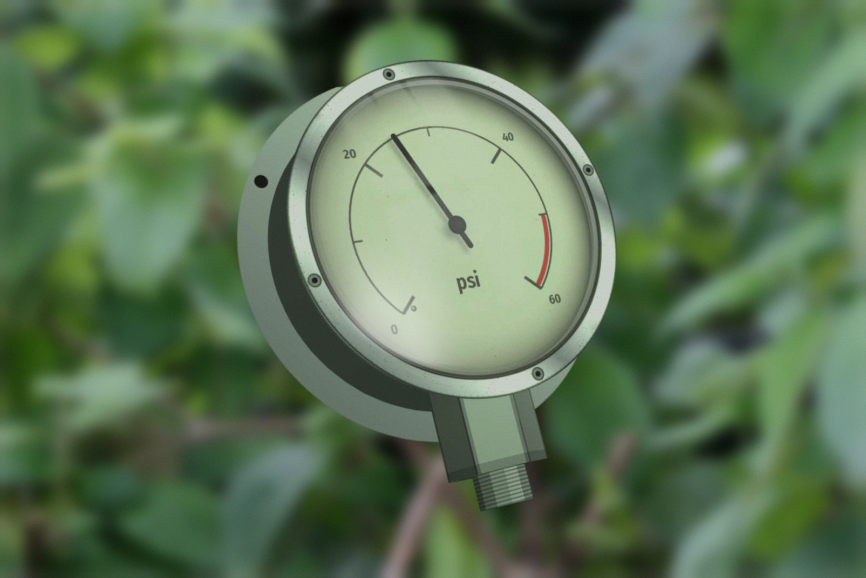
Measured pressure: 25 psi
